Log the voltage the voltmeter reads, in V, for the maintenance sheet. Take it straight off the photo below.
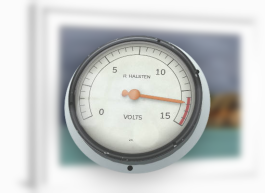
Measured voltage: 13.5 V
